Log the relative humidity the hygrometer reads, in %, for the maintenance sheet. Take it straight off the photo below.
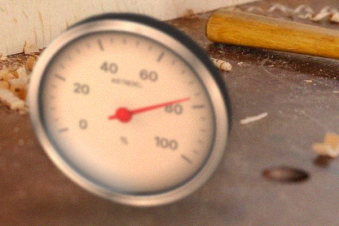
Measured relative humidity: 76 %
